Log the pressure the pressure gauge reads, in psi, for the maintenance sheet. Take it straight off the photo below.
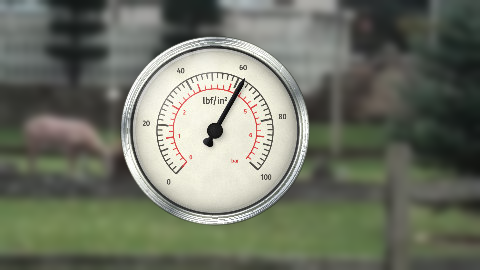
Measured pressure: 62 psi
